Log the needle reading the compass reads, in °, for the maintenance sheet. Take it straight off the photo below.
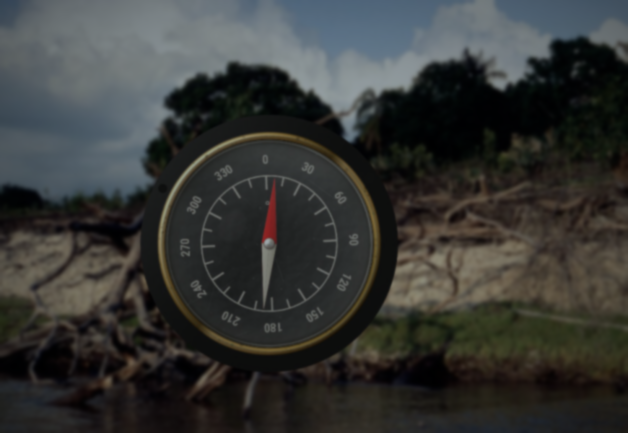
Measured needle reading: 7.5 °
